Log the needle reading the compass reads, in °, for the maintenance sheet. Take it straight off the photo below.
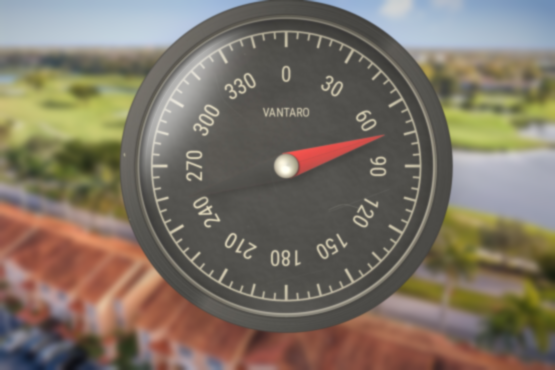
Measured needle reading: 72.5 °
